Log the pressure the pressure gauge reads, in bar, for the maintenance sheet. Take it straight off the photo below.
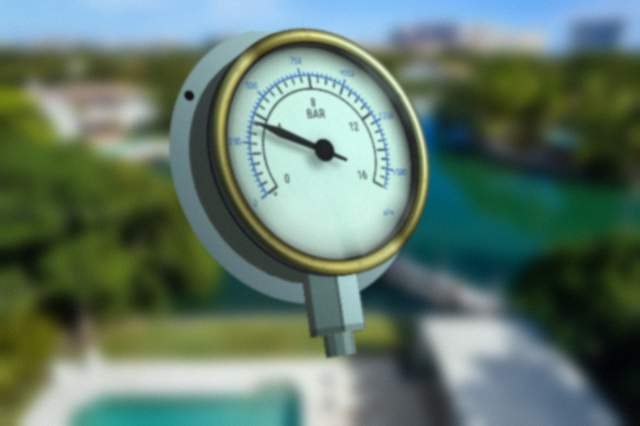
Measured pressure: 3.5 bar
